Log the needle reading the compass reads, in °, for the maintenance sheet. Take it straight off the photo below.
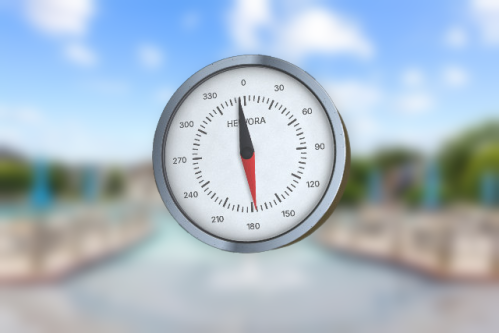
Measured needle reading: 175 °
